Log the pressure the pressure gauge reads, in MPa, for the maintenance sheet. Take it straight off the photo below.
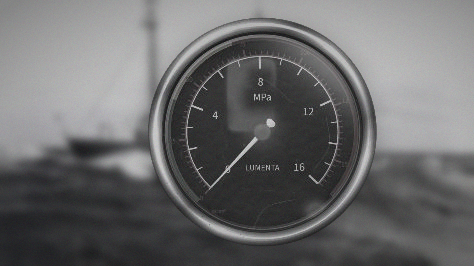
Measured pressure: 0 MPa
